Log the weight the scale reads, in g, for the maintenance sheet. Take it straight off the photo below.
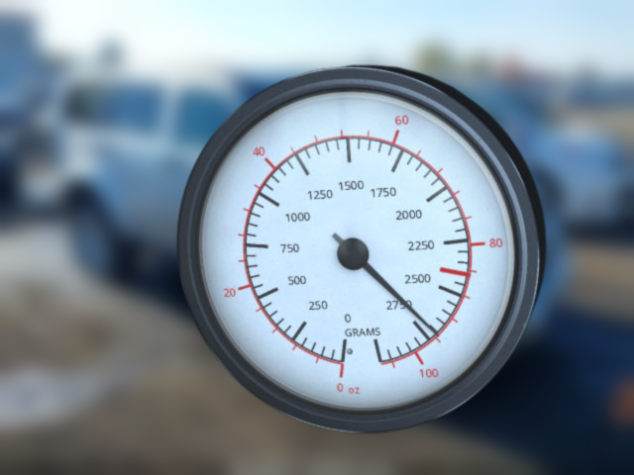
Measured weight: 2700 g
